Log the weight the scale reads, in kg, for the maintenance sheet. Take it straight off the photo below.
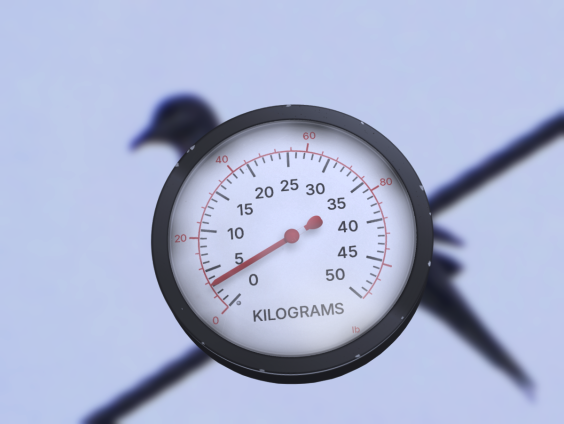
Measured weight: 3 kg
